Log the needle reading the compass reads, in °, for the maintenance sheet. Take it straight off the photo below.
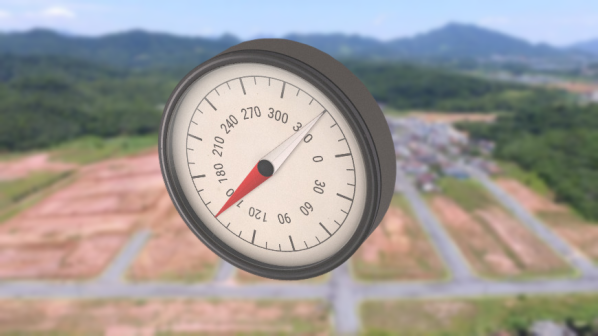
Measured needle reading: 150 °
